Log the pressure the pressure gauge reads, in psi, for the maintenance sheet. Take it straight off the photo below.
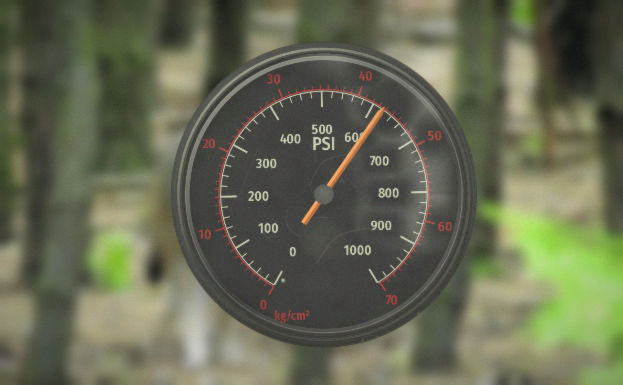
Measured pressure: 620 psi
